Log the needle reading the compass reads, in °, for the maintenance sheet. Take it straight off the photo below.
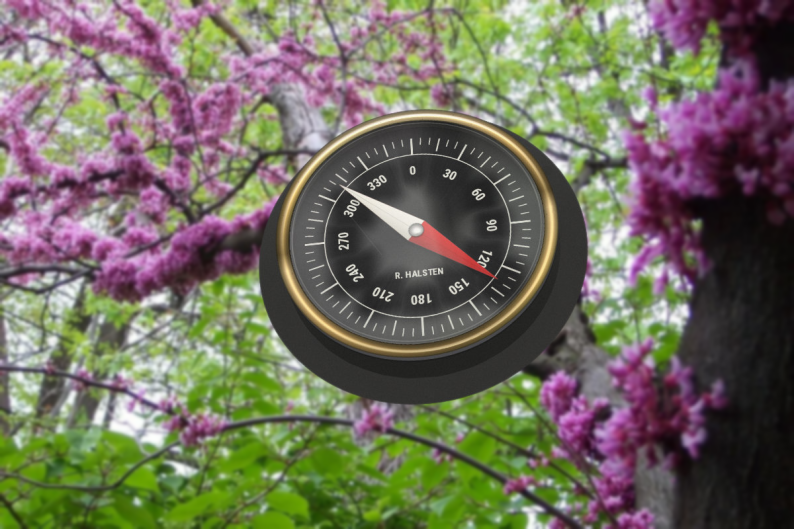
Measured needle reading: 130 °
